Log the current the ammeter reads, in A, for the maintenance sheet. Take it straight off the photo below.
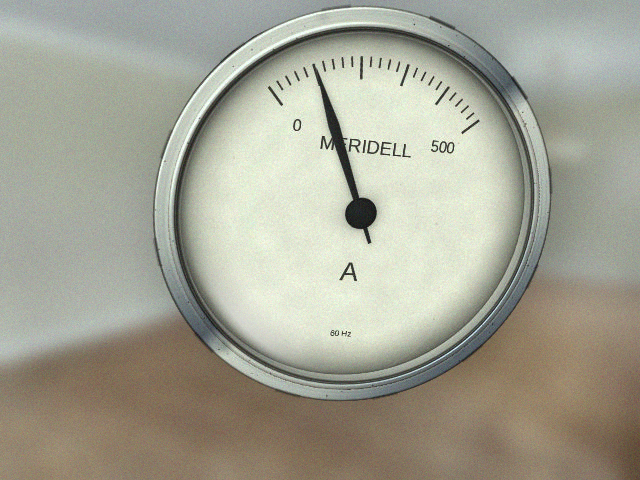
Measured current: 100 A
